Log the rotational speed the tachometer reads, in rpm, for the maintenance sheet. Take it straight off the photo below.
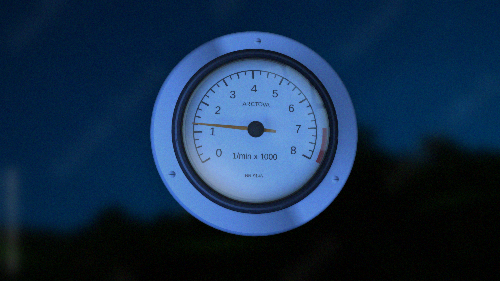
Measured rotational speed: 1250 rpm
